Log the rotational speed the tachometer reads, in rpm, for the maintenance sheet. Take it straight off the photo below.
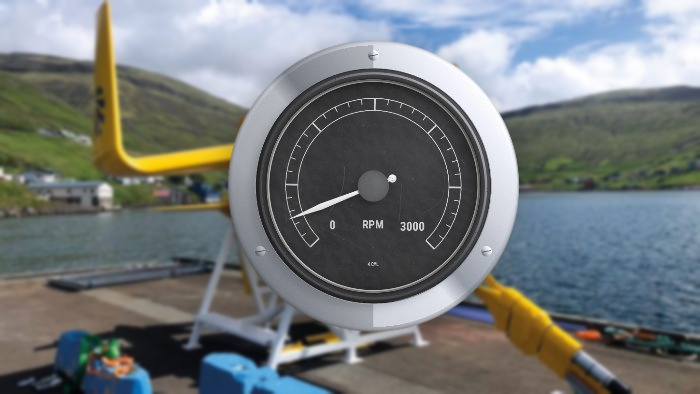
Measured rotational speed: 250 rpm
